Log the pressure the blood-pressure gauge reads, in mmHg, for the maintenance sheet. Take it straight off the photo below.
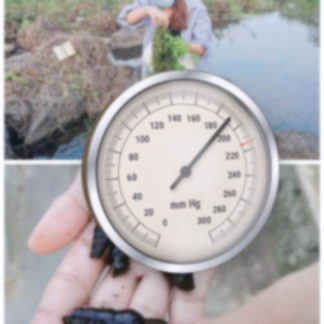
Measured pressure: 190 mmHg
